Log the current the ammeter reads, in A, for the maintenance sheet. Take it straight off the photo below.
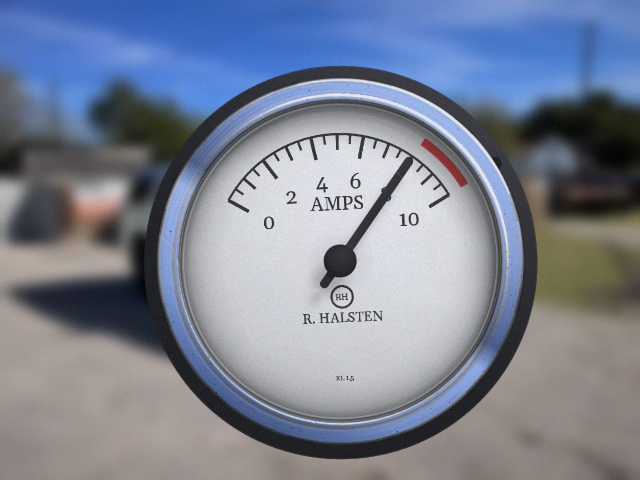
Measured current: 8 A
